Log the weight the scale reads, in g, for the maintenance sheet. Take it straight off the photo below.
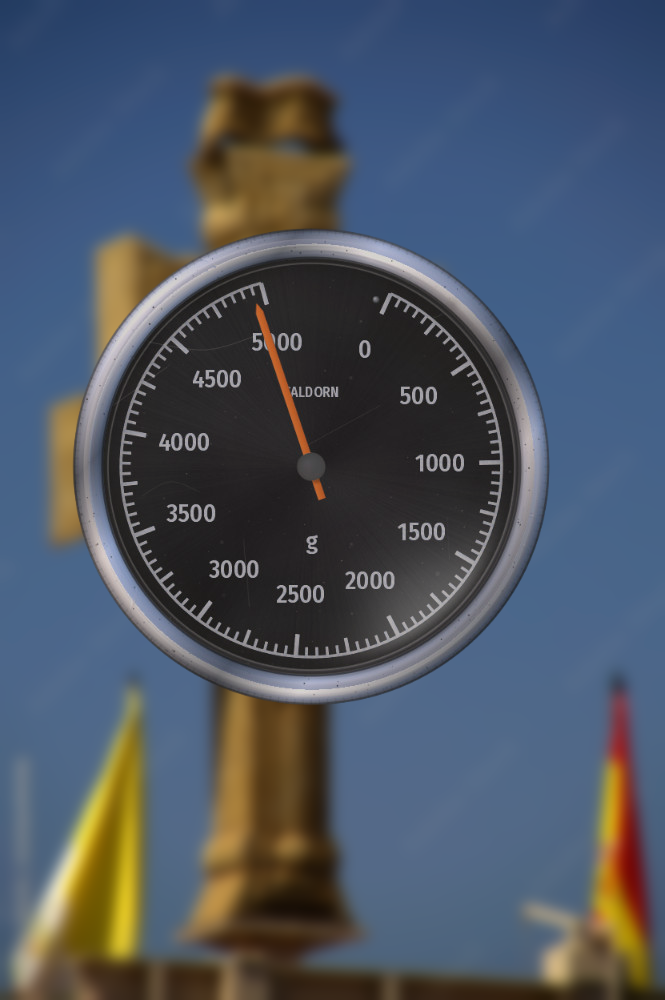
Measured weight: 4950 g
